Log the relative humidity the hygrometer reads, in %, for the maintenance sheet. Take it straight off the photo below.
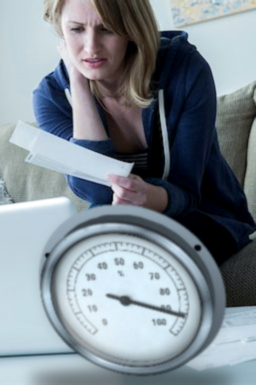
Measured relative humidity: 90 %
